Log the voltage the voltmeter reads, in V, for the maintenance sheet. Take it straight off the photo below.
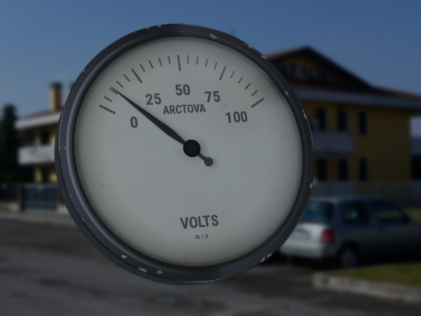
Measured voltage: 10 V
